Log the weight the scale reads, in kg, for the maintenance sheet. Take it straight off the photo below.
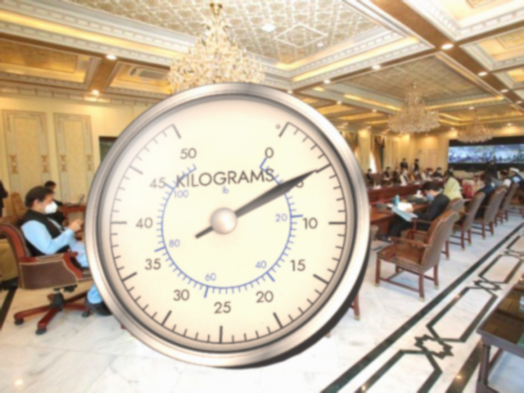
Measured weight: 5 kg
